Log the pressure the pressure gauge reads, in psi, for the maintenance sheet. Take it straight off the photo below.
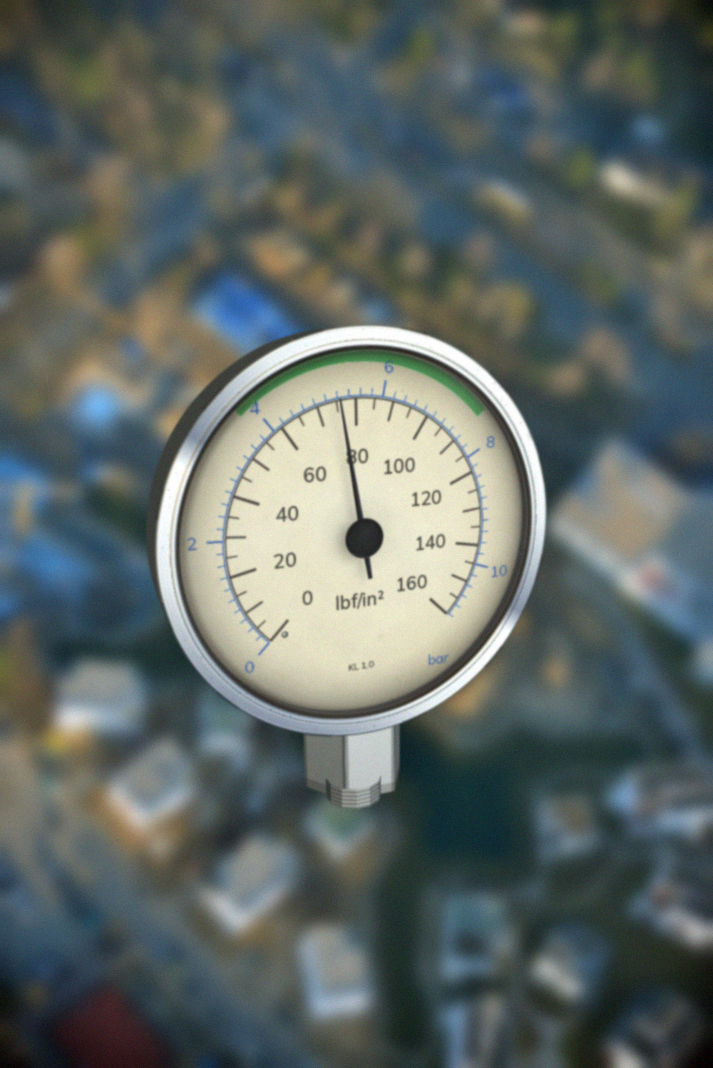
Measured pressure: 75 psi
